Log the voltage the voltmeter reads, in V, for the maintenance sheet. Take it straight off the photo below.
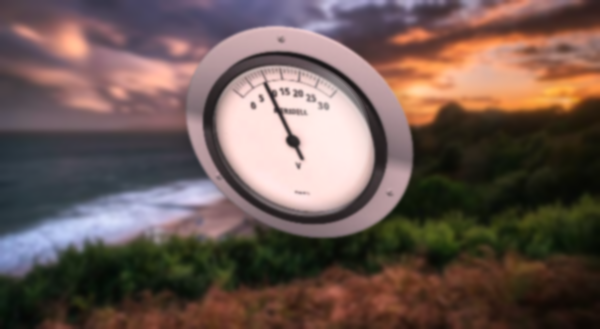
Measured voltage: 10 V
